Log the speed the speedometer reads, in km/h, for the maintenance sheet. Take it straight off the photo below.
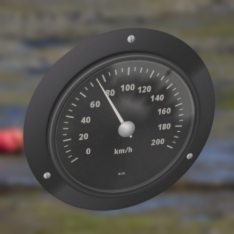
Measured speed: 75 km/h
